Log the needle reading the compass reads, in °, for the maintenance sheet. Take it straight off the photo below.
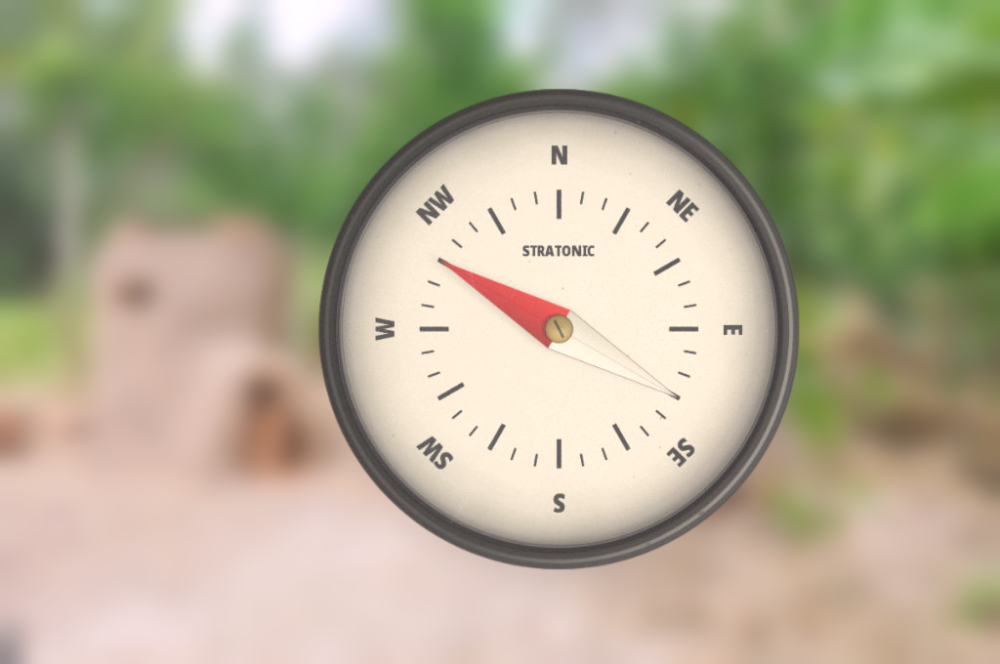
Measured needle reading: 300 °
